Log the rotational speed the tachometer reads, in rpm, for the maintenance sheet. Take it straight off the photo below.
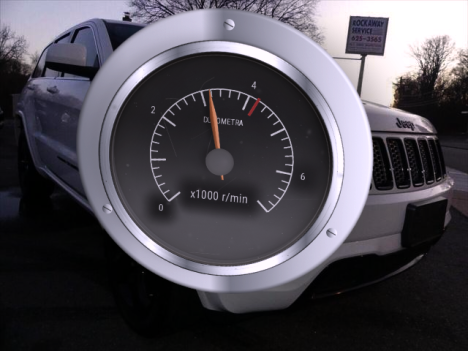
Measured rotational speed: 3200 rpm
